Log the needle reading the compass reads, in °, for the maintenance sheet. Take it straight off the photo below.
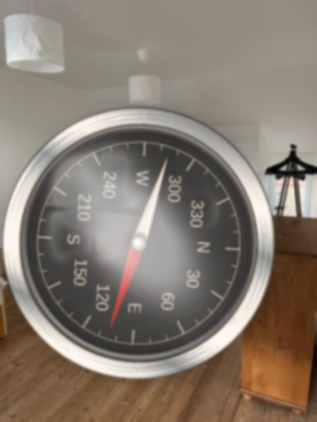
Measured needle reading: 105 °
